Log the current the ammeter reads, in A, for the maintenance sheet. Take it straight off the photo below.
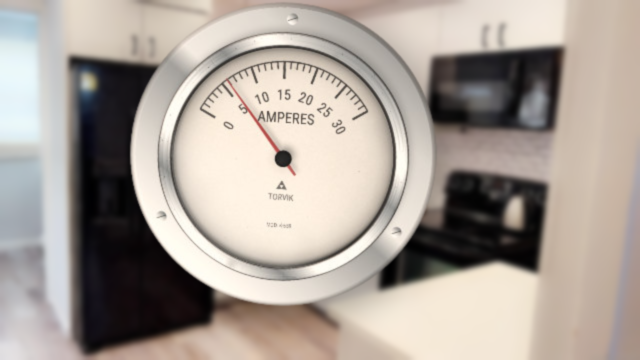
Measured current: 6 A
